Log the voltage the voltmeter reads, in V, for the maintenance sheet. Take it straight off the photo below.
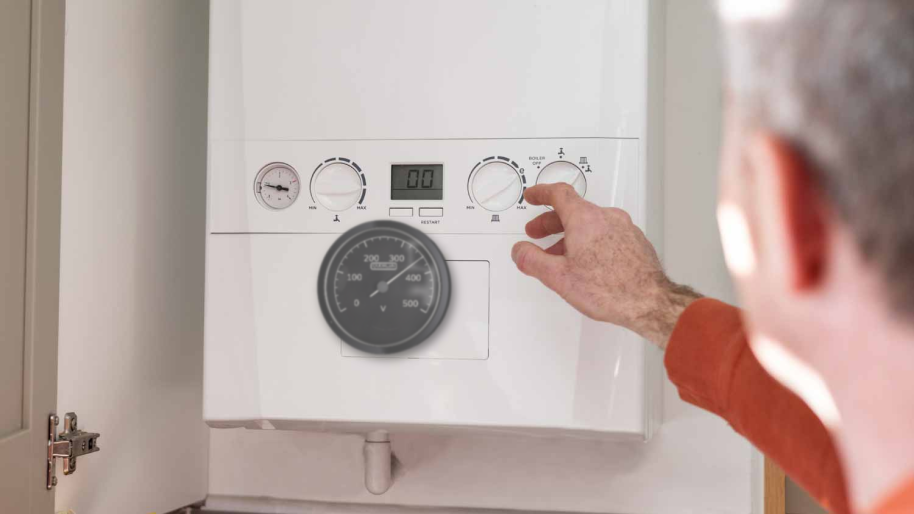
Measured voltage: 360 V
